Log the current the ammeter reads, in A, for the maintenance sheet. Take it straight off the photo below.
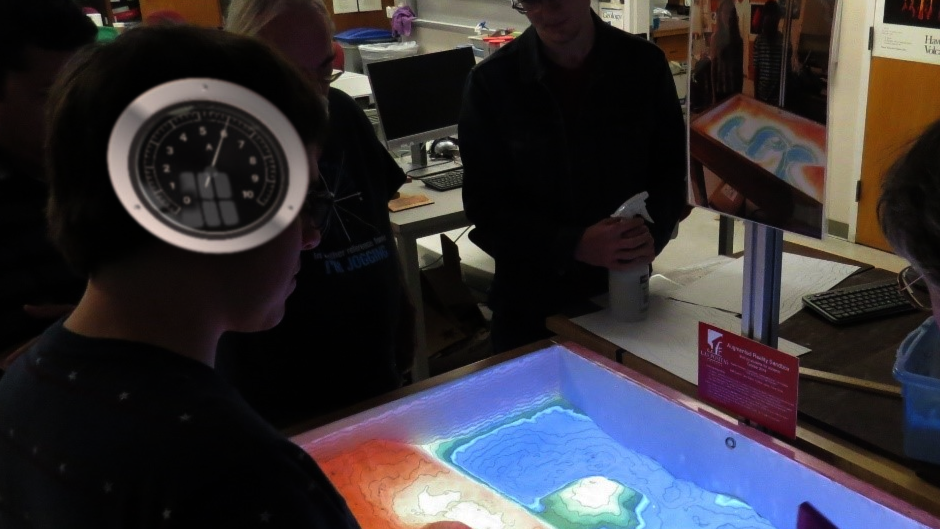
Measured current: 6 A
